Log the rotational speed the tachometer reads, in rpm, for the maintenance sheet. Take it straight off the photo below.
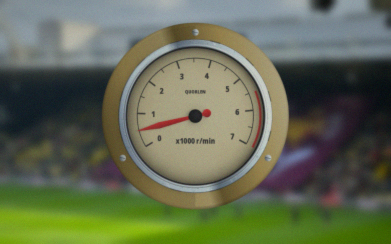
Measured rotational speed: 500 rpm
